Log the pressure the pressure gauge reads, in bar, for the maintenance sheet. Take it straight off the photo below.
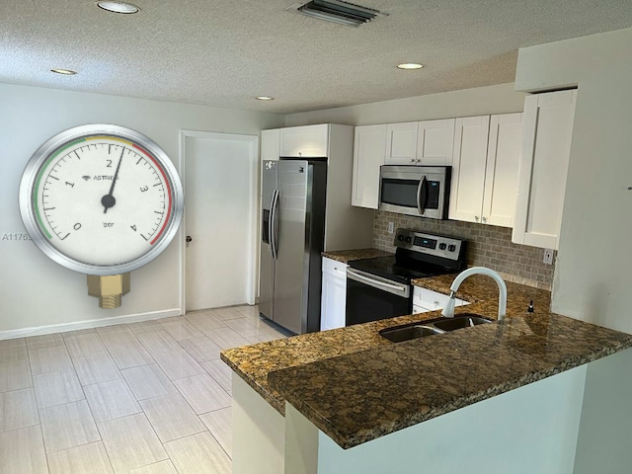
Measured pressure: 2.2 bar
